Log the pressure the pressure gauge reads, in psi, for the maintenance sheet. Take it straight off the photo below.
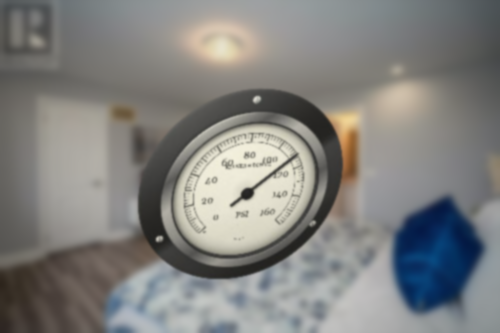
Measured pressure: 110 psi
